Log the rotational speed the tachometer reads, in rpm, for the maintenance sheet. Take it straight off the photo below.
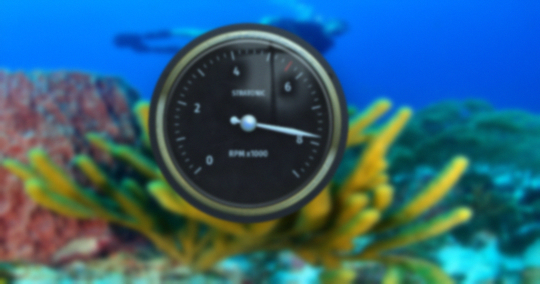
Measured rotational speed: 7800 rpm
